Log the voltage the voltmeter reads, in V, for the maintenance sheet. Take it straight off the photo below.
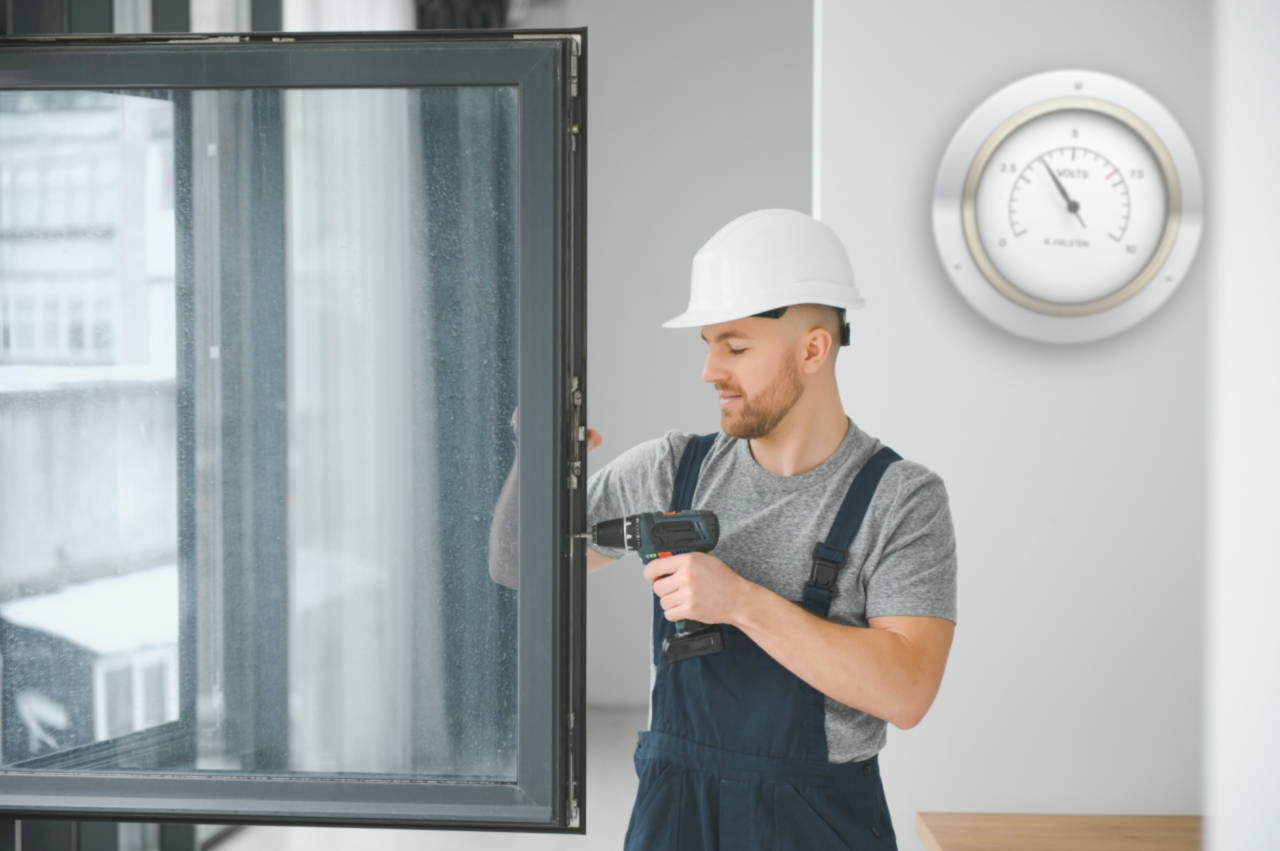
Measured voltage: 3.5 V
